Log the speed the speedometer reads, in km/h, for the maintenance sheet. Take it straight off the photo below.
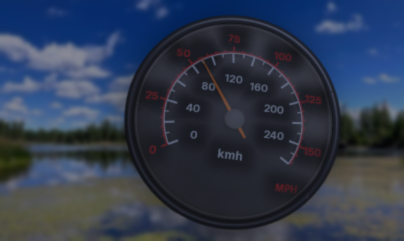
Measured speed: 90 km/h
